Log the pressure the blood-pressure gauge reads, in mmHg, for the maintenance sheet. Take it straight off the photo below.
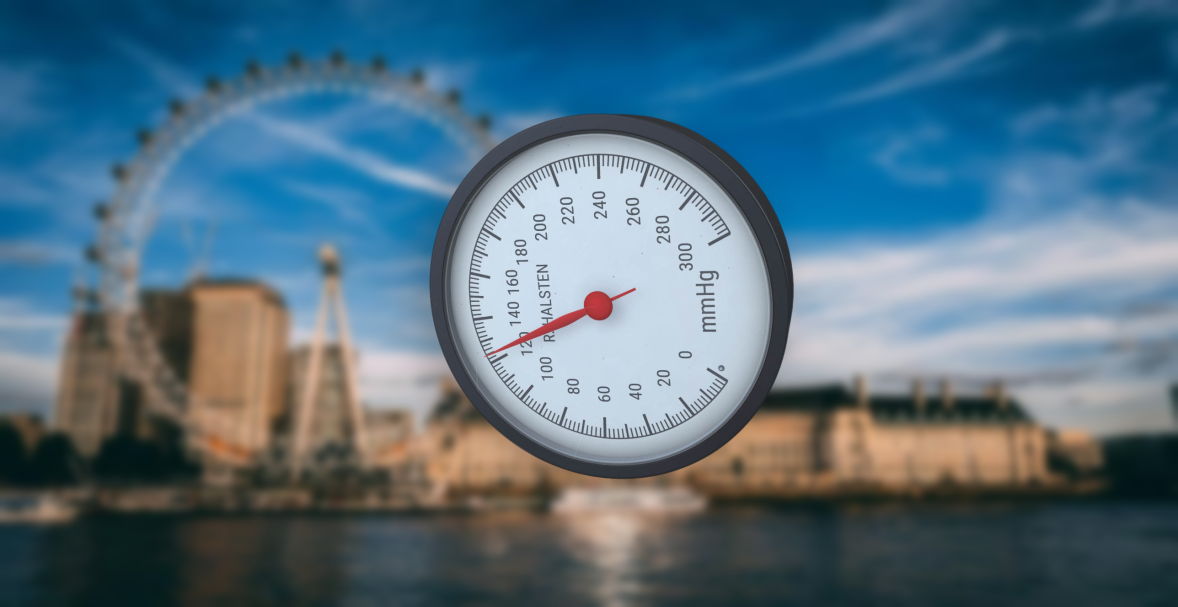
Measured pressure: 124 mmHg
